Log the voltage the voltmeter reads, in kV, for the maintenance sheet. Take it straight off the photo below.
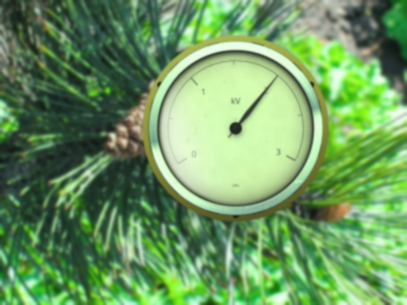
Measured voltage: 2 kV
